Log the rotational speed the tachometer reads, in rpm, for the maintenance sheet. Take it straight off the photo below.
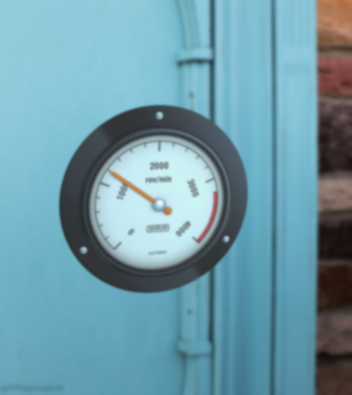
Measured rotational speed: 1200 rpm
